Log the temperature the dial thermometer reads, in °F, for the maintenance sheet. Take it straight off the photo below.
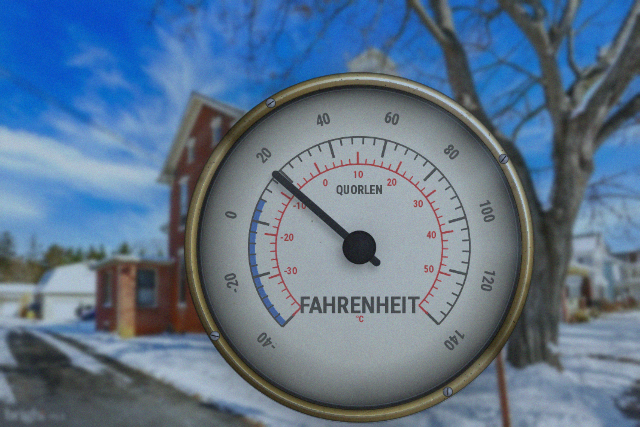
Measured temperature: 18 °F
